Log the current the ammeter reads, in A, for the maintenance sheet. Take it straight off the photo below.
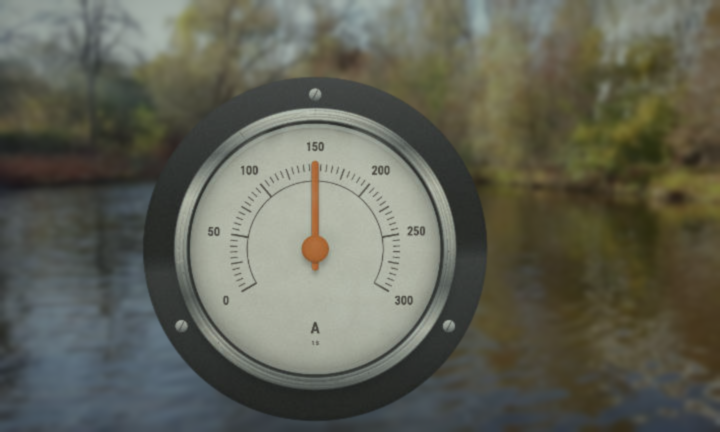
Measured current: 150 A
